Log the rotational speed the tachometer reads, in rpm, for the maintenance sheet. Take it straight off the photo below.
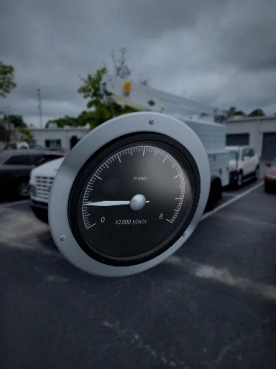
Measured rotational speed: 1000 rpm
